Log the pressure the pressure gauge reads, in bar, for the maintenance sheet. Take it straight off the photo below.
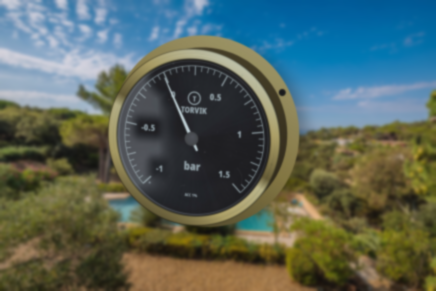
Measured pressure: 0 bar
